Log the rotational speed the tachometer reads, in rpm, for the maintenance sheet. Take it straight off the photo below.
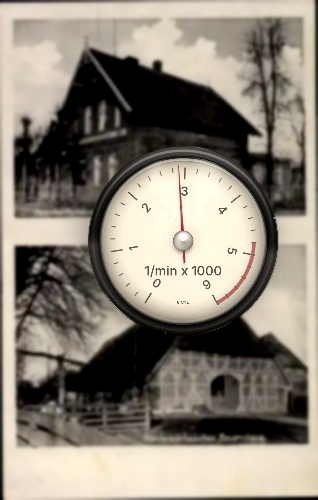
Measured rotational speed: 2900 rpm
